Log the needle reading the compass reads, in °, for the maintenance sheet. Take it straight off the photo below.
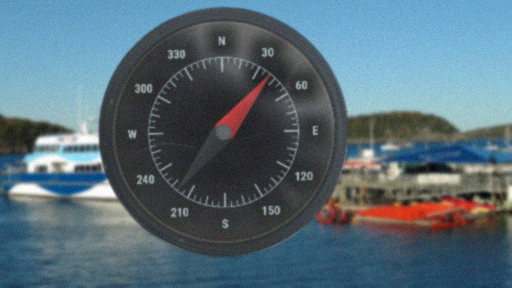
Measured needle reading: 40 °
